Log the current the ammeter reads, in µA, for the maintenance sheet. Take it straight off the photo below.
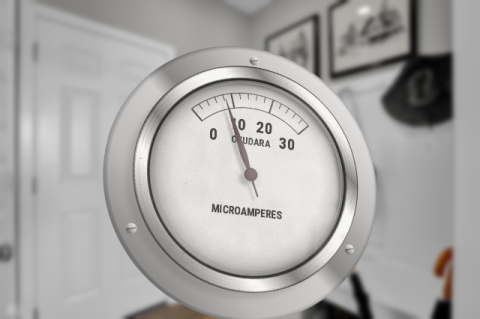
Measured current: 8 µA
